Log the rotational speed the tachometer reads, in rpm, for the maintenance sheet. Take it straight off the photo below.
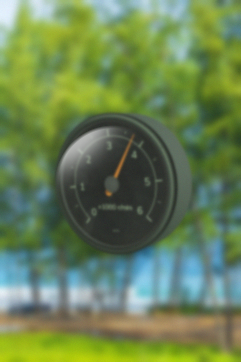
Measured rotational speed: 3750 rpm
